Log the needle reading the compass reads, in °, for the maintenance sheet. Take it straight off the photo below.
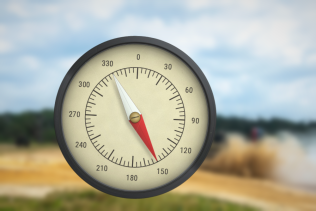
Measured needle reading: 150 °
